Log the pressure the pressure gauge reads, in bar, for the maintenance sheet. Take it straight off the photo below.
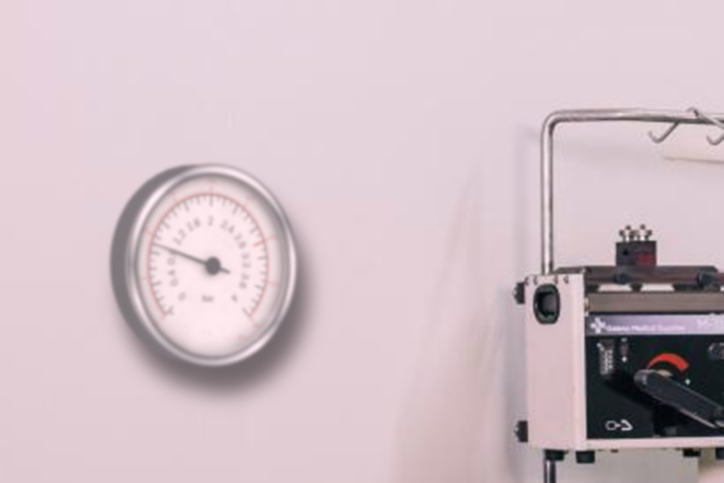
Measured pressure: 0.9 bar
